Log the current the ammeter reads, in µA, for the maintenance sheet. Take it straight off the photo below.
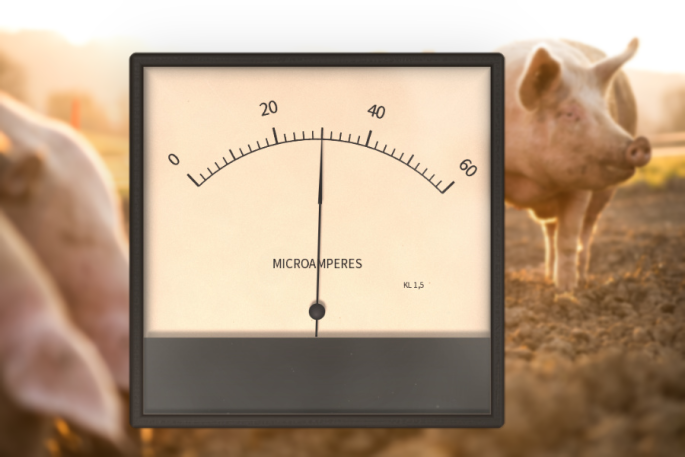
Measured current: 30 µA
